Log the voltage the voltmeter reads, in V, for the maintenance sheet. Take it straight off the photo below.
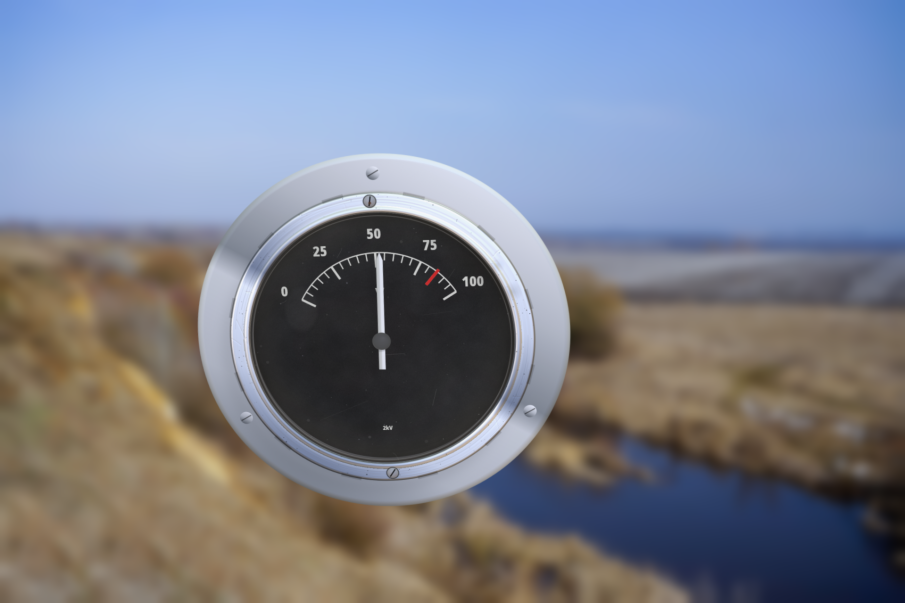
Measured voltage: 52.5 V
